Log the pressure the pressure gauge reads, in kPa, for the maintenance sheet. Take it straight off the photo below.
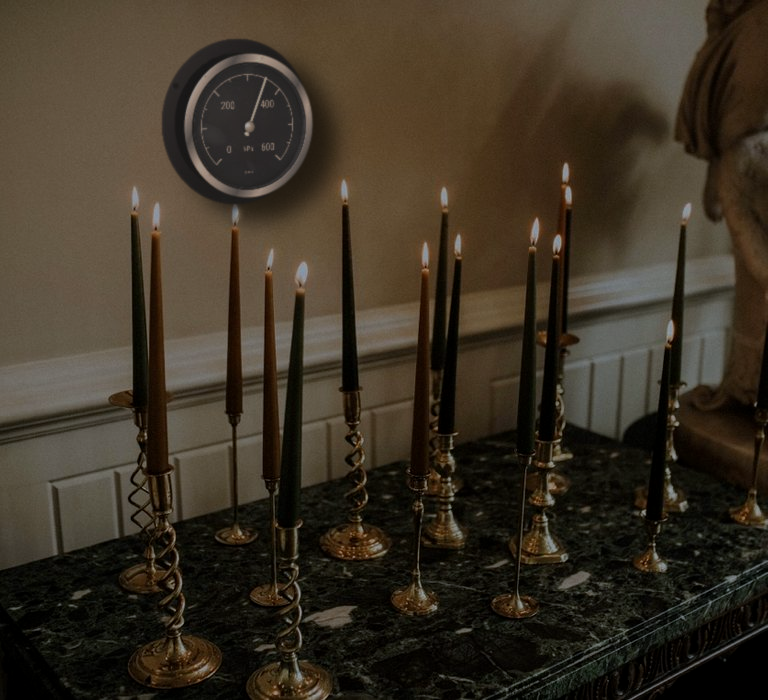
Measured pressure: 350 kPa
